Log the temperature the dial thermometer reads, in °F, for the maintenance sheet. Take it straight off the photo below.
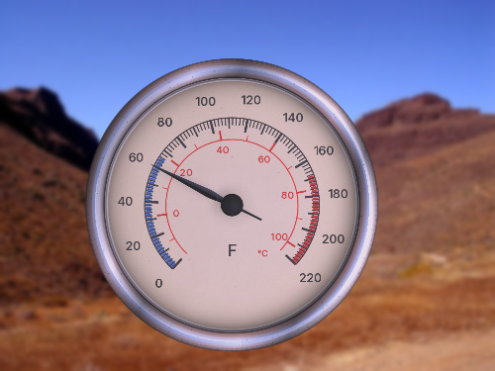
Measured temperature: 60 °F
